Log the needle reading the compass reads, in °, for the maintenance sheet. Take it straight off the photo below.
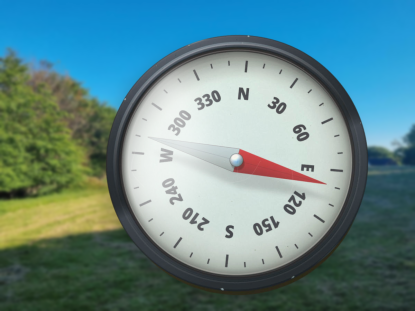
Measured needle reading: 100 °
